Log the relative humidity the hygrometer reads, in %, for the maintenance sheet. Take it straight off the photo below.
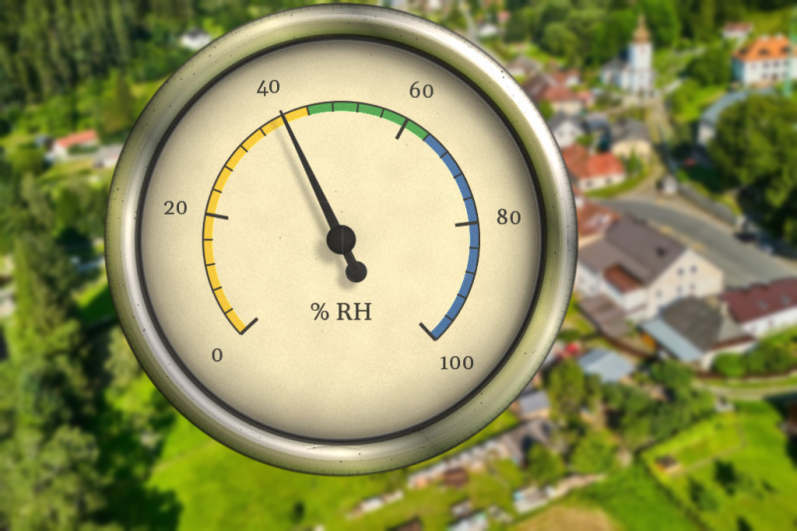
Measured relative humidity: 40 %
